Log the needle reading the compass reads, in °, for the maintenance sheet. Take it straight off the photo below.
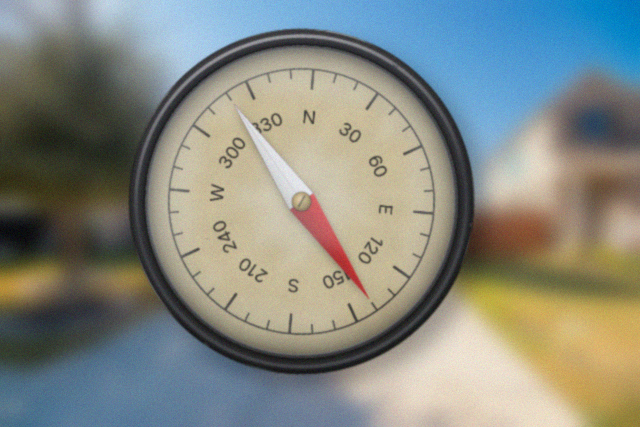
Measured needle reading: 140 °
